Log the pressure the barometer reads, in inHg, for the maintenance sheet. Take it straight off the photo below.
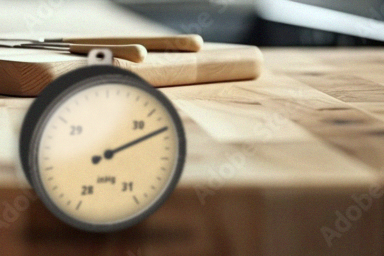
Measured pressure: 30.2 inHg
